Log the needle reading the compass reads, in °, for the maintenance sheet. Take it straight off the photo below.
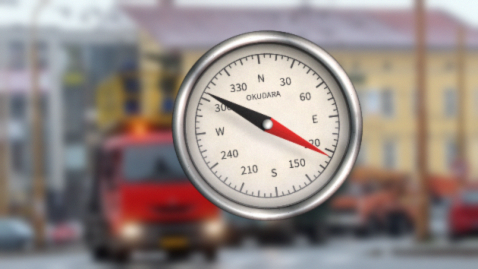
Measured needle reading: 125 °
